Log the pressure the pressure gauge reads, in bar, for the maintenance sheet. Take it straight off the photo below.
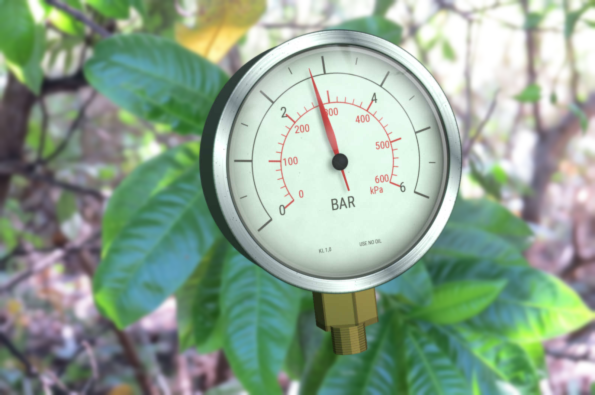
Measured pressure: 2.75 bar
